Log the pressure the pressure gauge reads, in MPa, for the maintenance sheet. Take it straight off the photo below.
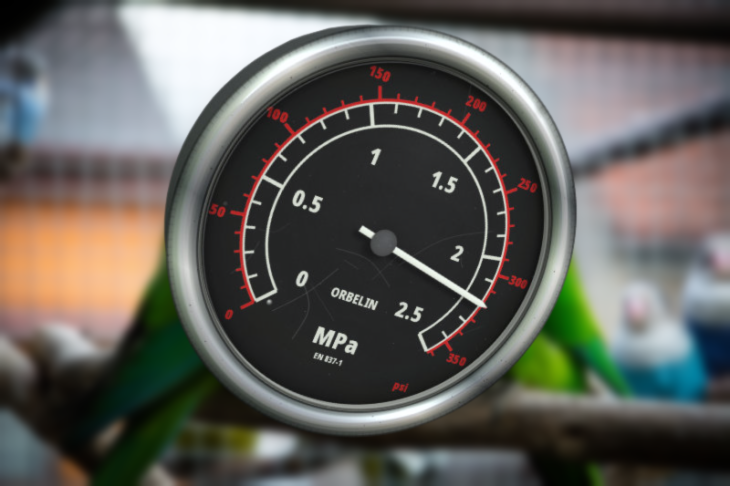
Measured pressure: 2.2 MPa
